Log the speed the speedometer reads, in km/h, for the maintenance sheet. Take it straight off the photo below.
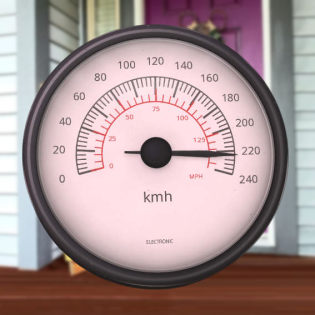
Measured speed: 224 km/h
